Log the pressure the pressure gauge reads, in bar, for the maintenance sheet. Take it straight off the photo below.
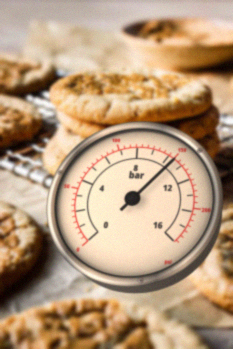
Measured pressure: 10.5 bar
